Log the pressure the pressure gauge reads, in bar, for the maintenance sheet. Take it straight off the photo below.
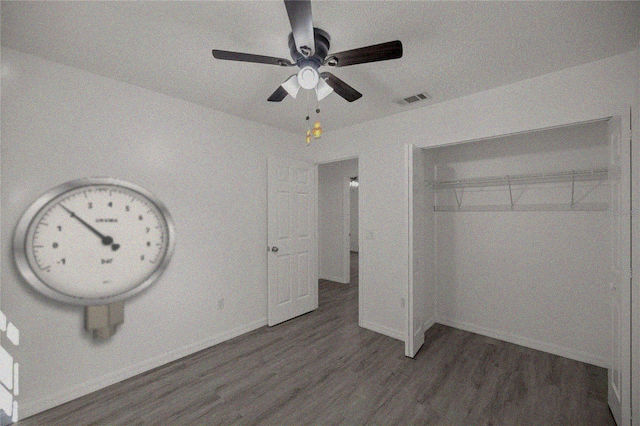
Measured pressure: 2 bar
